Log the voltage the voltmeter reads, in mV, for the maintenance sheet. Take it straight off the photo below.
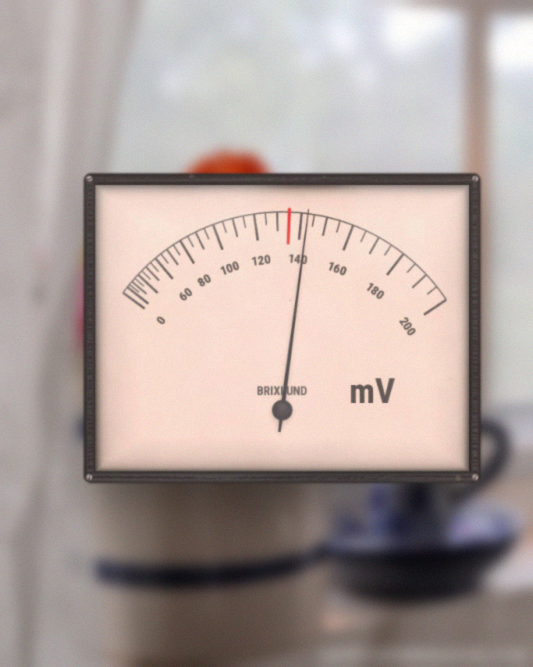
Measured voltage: 142.5 mV
